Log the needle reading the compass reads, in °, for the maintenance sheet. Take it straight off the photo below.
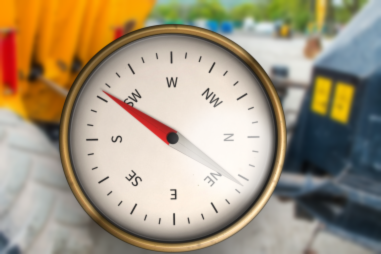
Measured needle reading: 215 °
